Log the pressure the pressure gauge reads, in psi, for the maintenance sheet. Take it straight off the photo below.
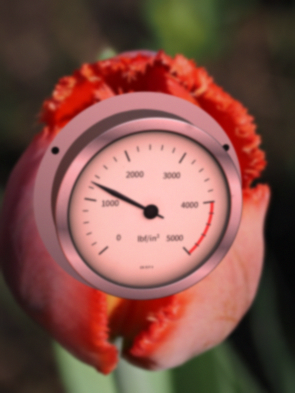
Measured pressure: 1300 psi
